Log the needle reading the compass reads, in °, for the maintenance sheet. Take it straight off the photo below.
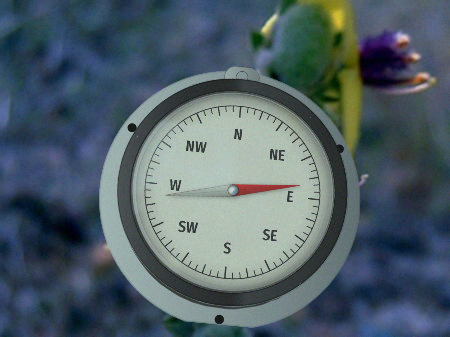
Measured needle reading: 80 °
